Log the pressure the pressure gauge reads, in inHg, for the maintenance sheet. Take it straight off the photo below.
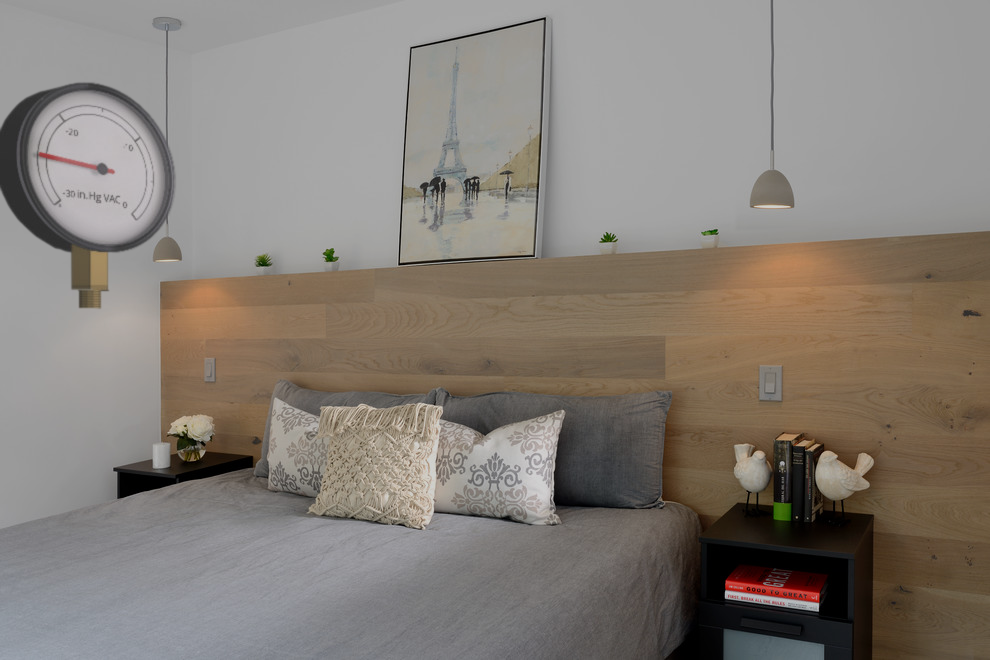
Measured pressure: -25 inHg
